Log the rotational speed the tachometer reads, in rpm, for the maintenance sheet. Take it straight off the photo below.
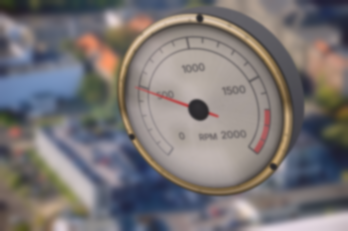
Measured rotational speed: 500 rpm
